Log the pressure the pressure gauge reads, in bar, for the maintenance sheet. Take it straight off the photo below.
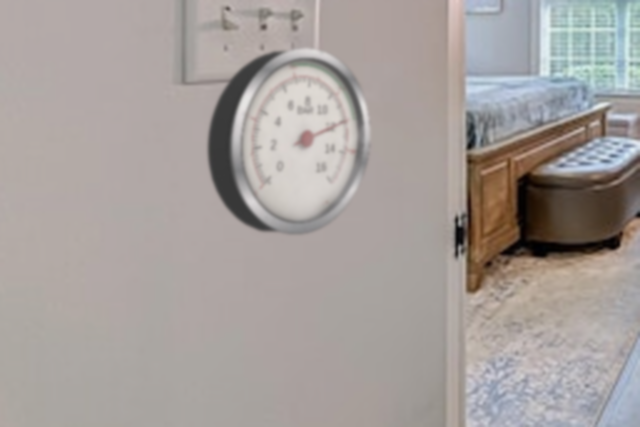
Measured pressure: 12 bar
